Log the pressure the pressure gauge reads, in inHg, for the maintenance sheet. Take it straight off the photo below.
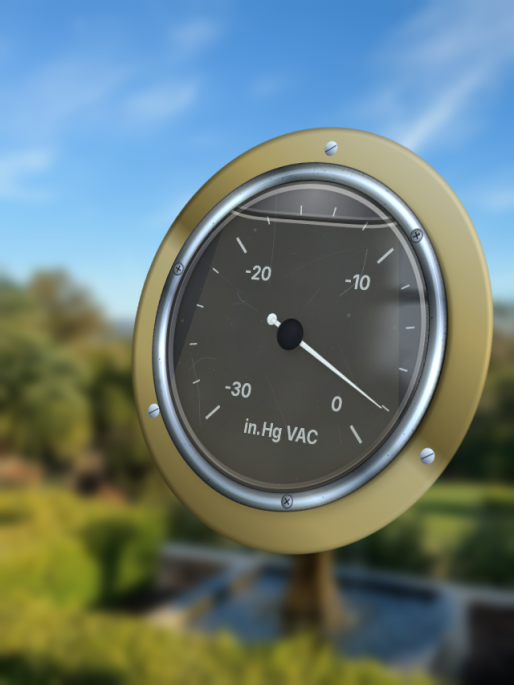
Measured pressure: -2 inHg
